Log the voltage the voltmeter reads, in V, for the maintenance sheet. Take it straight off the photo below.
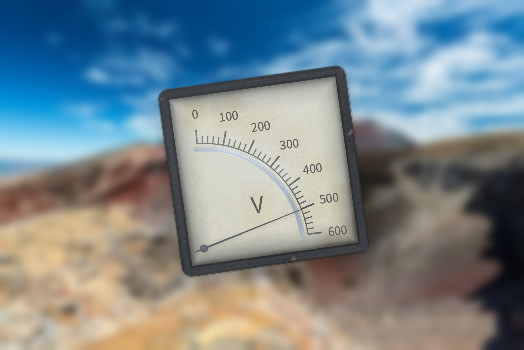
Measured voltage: 500 V
